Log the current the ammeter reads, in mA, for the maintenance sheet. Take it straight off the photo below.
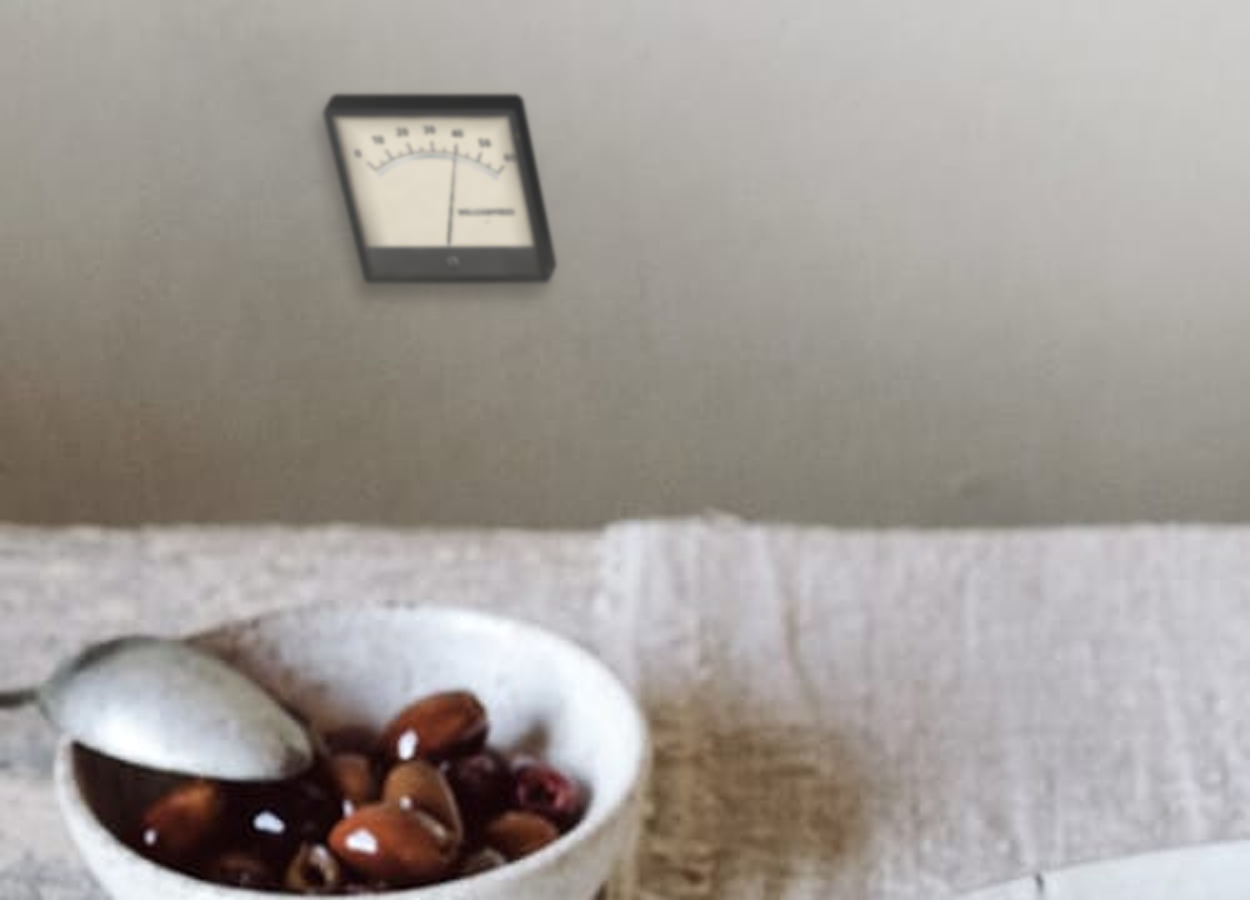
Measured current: 40 mA
